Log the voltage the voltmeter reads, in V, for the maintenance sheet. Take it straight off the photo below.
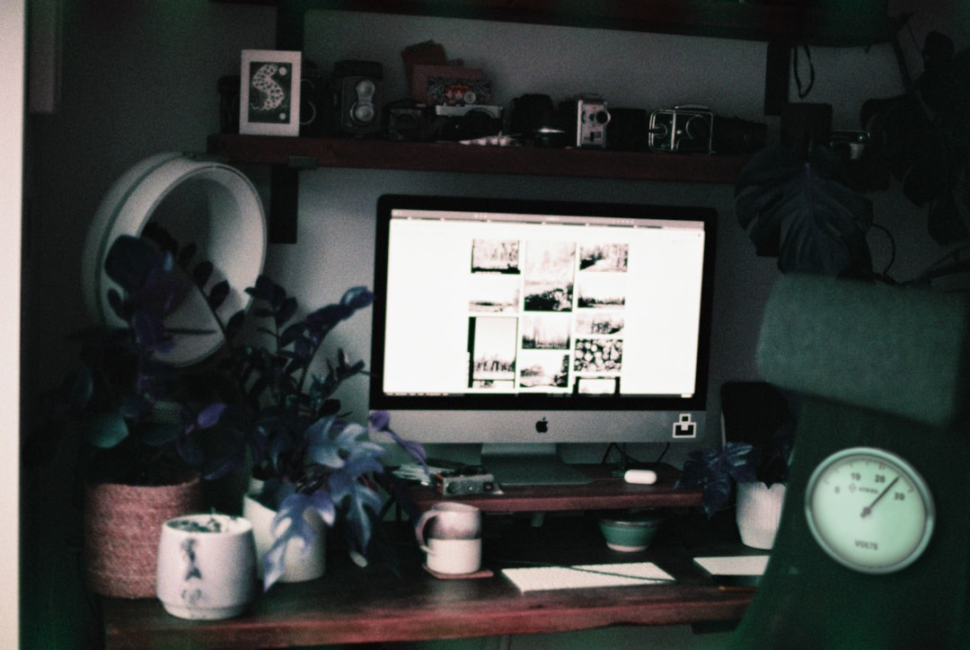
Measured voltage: 25 V
